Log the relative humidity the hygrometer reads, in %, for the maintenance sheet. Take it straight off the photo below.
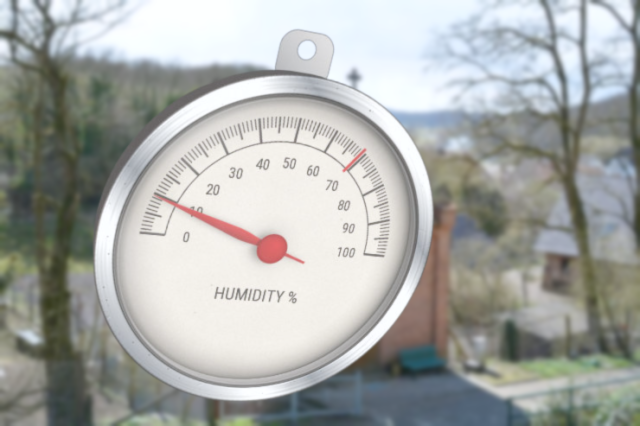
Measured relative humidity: 10 %
